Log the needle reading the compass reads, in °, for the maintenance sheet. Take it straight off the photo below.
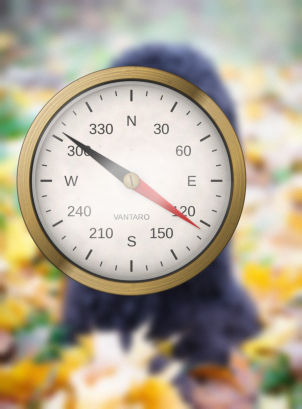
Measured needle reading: 125 °
